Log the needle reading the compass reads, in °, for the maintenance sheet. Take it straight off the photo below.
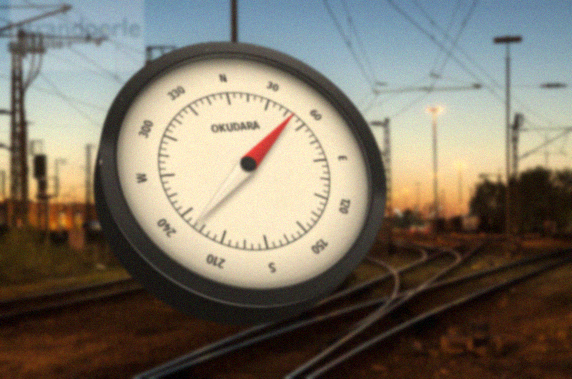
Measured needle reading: 50 °
